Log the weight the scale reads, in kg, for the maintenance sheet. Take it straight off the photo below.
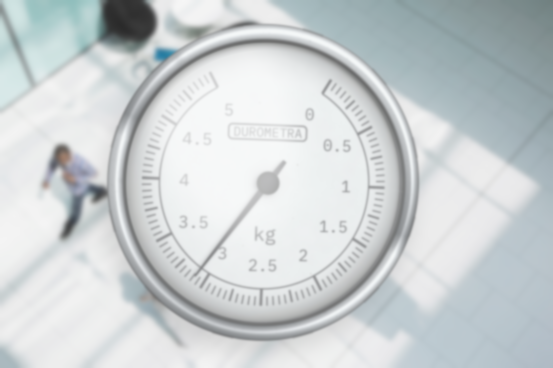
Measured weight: 3.1 kg
